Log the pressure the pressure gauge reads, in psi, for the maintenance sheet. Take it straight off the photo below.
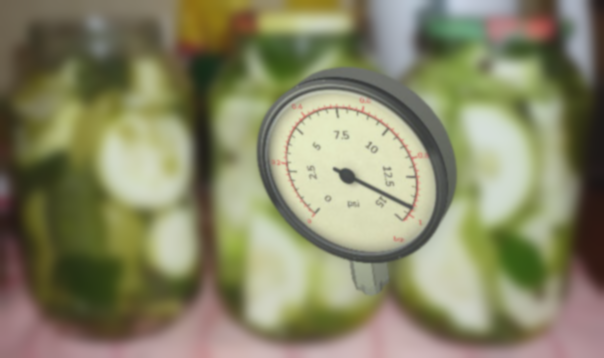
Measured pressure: 14 psi
